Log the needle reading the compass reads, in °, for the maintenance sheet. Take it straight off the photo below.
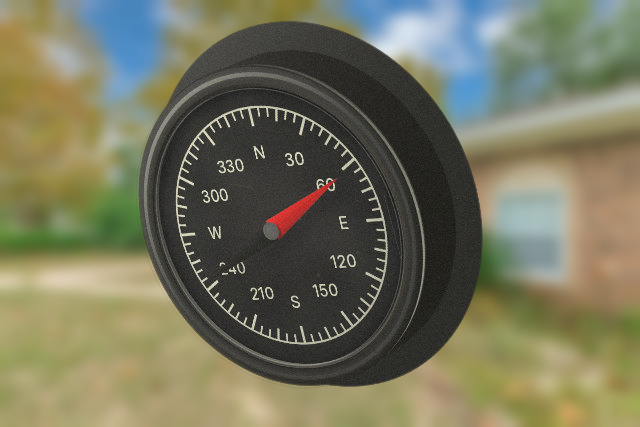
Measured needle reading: 62.5 °
